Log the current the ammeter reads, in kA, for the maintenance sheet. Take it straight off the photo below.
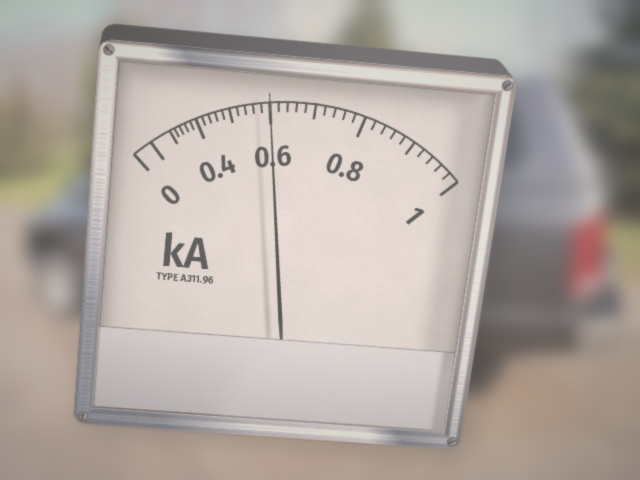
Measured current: 0.6 kA
